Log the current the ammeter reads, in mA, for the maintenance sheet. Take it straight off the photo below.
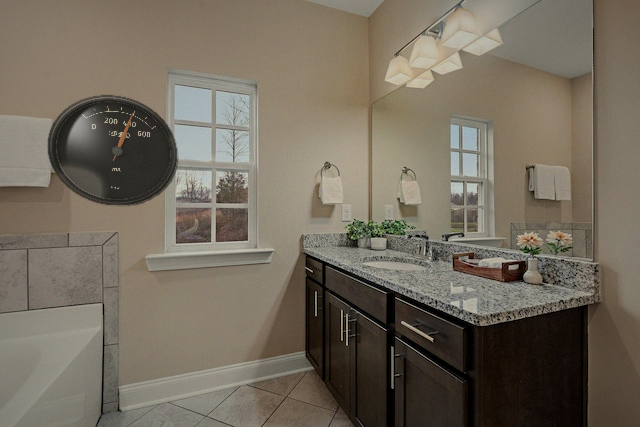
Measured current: 400 mA
